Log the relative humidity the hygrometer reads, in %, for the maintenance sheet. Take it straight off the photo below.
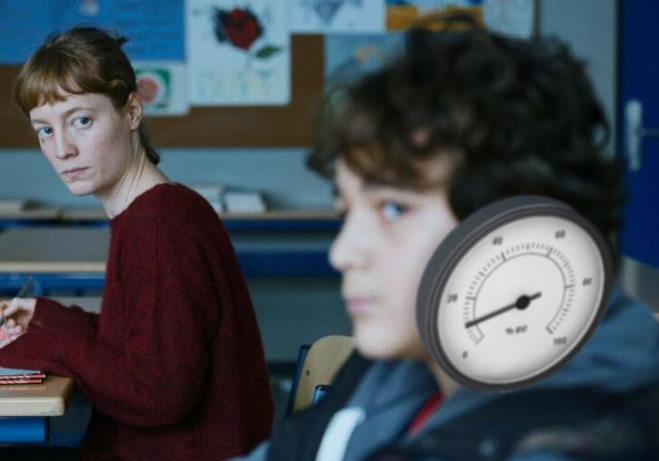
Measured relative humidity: 10 %
